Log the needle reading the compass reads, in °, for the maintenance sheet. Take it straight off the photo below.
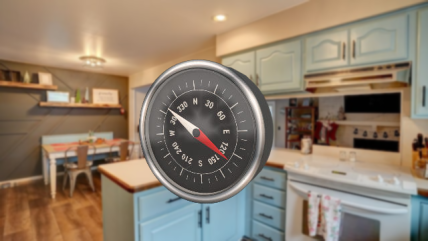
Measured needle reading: 130 °
